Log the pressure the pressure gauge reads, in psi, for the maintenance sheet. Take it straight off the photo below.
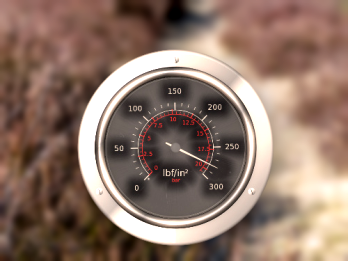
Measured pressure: 280 psi
